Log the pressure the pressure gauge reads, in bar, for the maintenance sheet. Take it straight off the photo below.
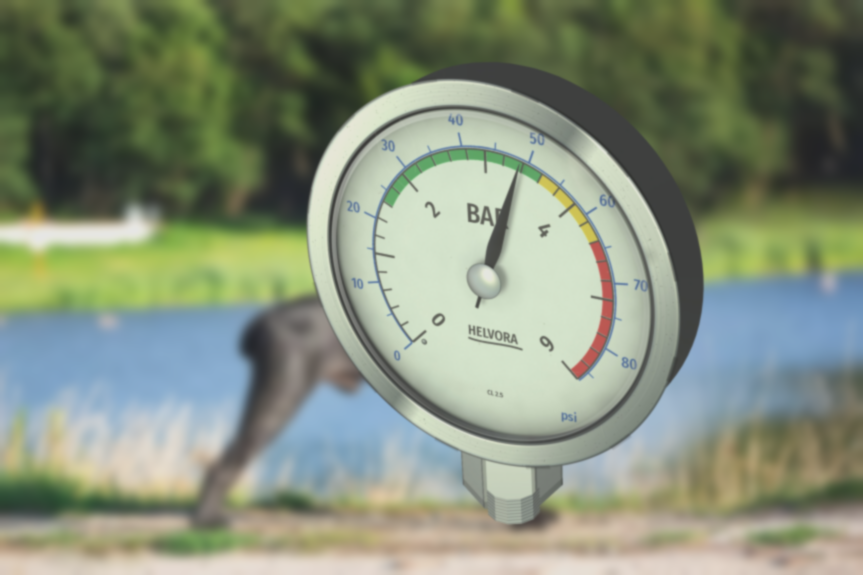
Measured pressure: 3.4 bar
